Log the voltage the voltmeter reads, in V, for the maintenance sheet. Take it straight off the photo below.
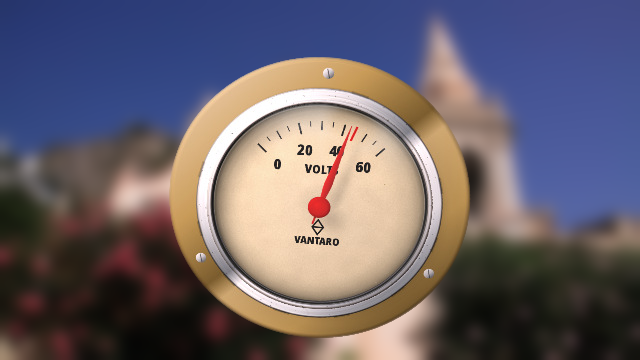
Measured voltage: 42.5 V
